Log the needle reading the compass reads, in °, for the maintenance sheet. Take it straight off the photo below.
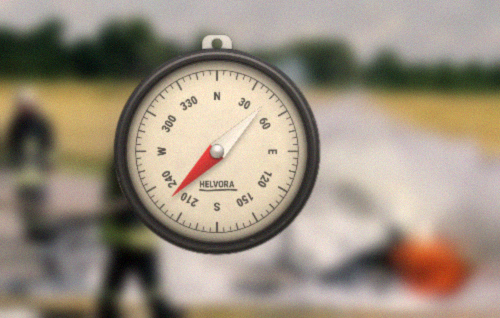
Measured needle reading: 225 °
